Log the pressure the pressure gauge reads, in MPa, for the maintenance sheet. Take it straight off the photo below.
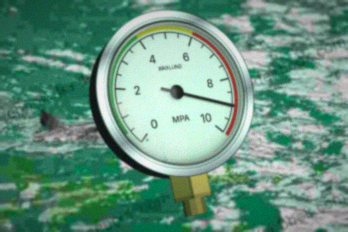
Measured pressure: 9 MPa
